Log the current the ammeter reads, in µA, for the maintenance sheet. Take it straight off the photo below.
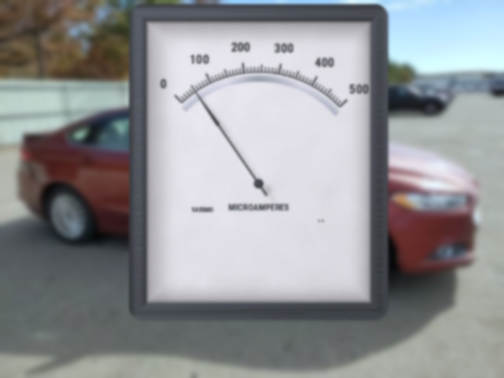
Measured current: 50 µA
